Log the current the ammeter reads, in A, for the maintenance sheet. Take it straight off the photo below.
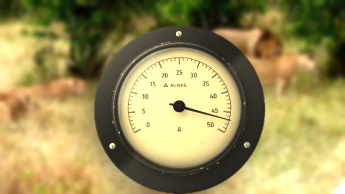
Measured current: 47 A
